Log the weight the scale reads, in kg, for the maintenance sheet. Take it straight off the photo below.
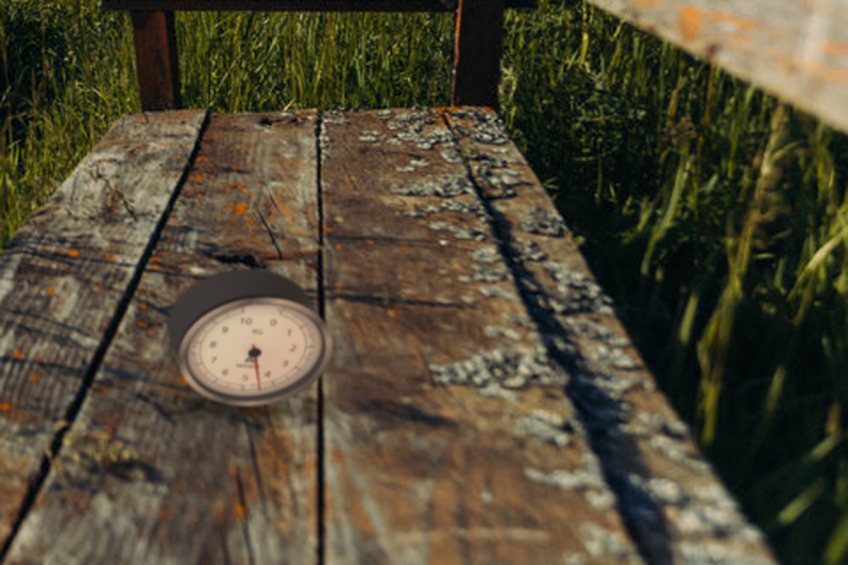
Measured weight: 4.5 kg
